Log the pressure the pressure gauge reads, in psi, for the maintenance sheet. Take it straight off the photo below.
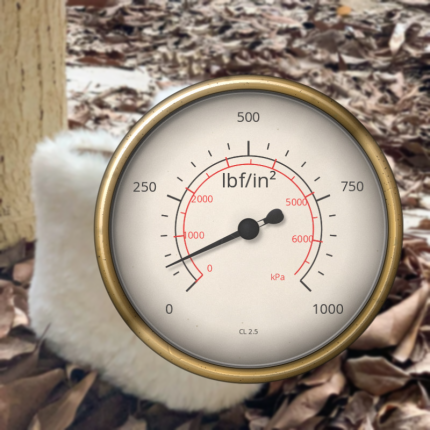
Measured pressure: 75 psi
